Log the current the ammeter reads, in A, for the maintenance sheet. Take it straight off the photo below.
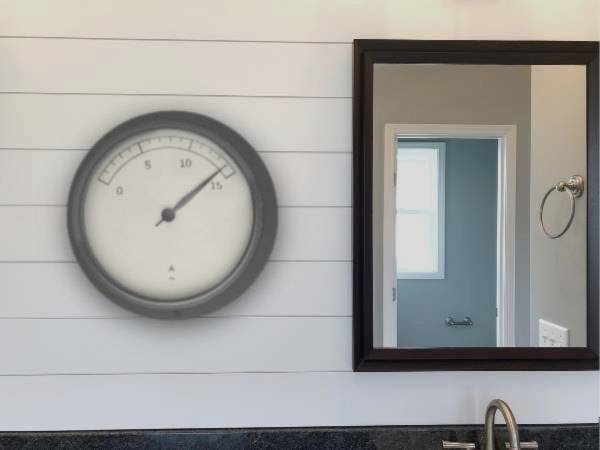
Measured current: 14 A
